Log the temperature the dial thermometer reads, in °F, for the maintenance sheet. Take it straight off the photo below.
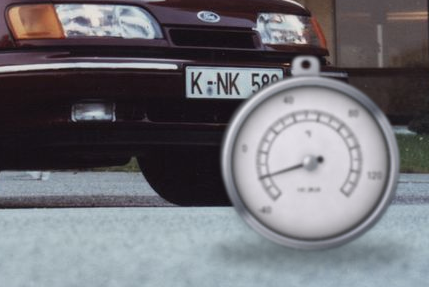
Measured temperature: -20 °F
